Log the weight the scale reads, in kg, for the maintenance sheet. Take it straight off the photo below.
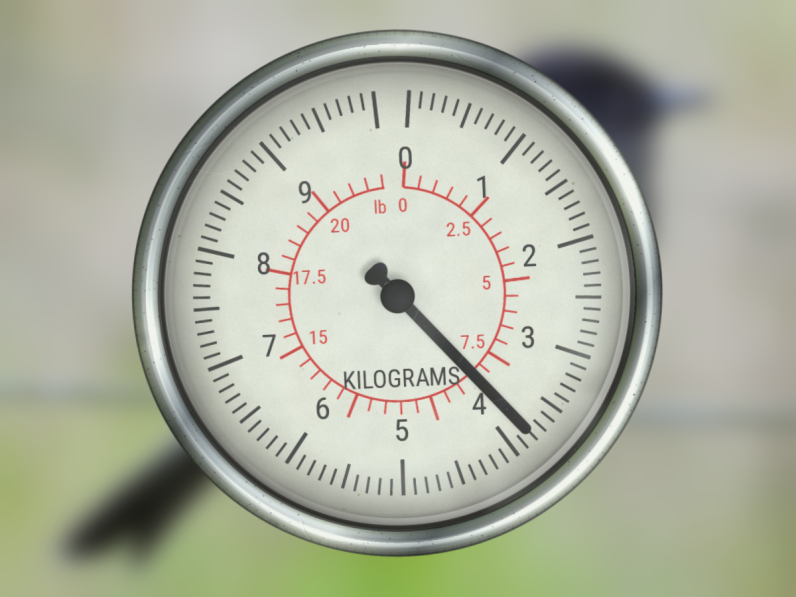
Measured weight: 3.8 kg
